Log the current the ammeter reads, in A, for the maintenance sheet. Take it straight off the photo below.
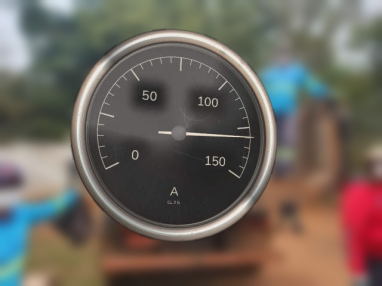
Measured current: 130 A
